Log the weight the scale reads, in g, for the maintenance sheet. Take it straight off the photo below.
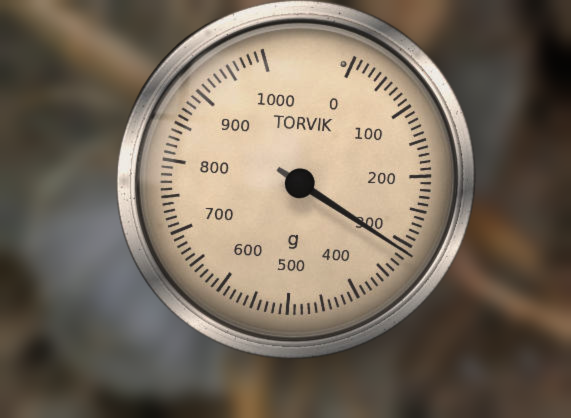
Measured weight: 310 g
